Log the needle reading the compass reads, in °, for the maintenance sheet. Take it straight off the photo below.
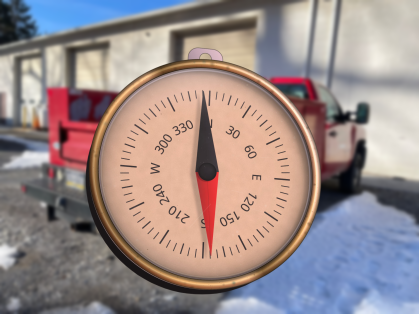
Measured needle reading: 175 °
